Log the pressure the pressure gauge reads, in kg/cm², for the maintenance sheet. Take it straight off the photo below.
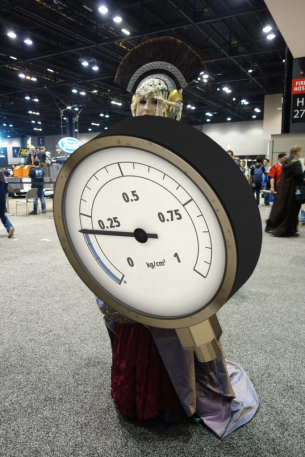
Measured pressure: 0.2 kg/cm²
